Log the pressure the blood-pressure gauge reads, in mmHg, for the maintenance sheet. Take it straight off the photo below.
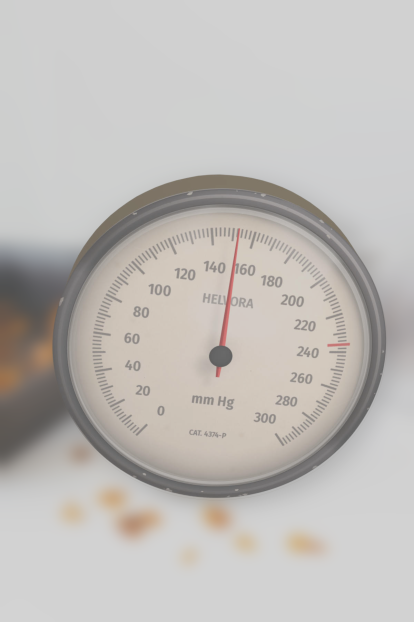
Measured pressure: 152 mmHg
